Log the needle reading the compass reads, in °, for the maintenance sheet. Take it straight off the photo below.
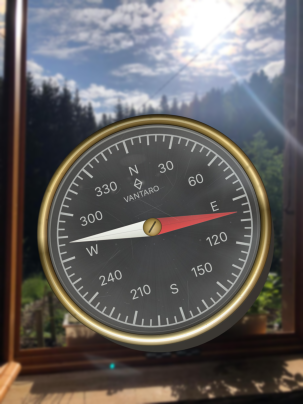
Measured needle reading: 100 °
